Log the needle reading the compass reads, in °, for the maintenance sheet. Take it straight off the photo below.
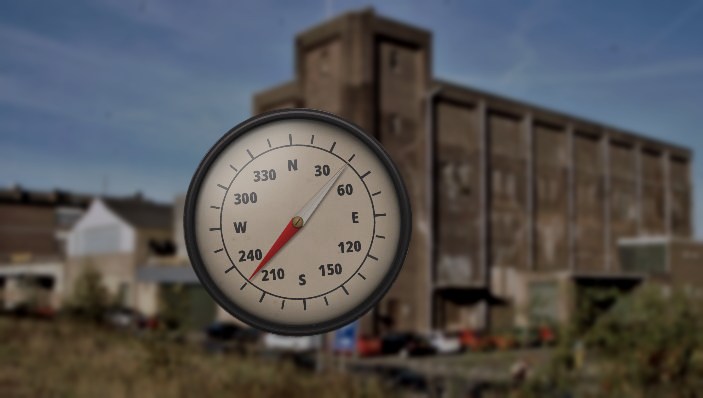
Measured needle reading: 225 °
